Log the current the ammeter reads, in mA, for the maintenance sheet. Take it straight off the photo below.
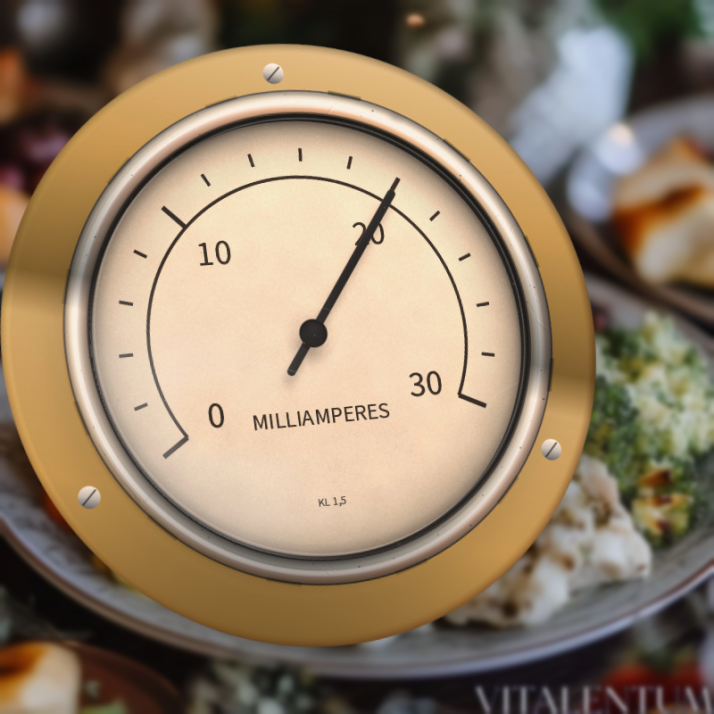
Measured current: 20 mA
